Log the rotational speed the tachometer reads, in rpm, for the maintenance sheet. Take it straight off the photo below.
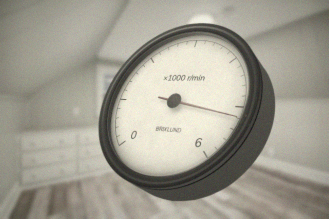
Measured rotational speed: 5200 rpm
